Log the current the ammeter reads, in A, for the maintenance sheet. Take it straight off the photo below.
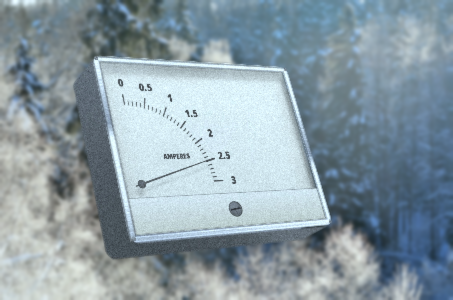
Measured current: 2.5 A
